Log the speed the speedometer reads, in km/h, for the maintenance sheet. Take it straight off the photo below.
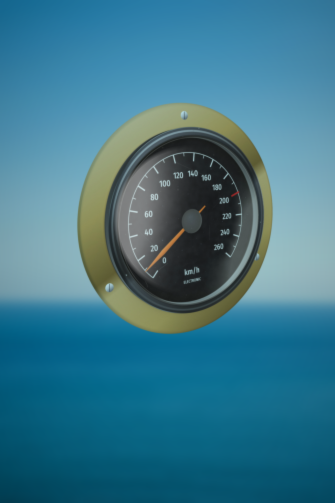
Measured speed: 10 km/h
